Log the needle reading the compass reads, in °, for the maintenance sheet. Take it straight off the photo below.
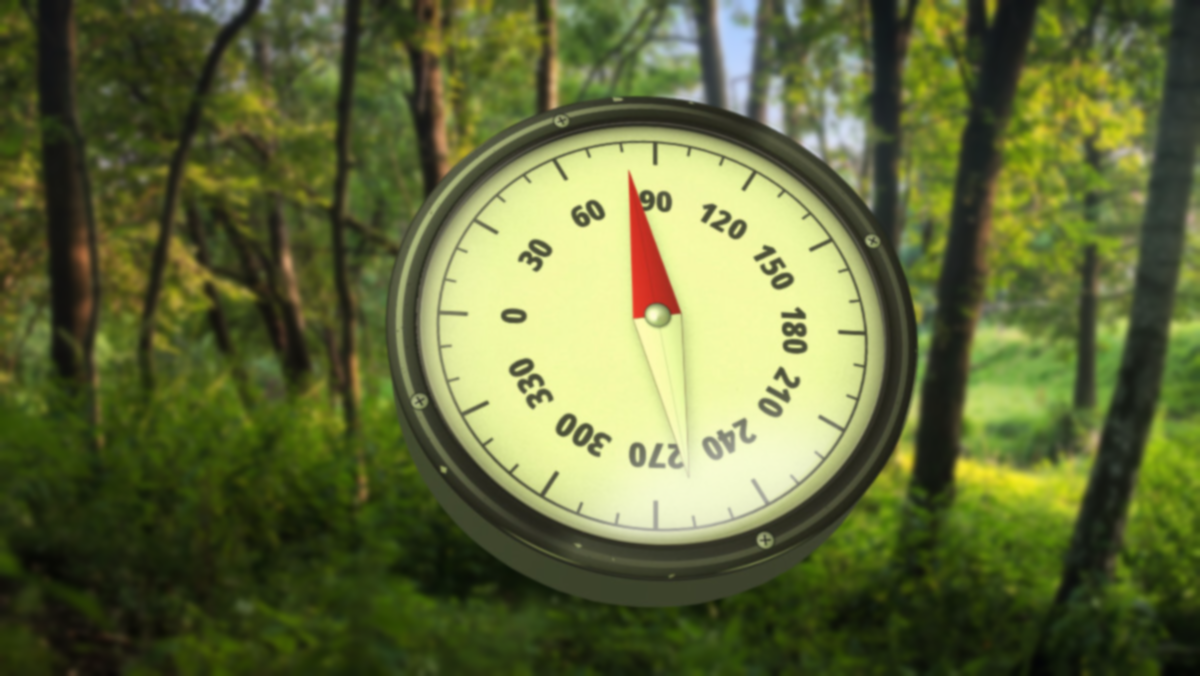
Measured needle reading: 80 °
